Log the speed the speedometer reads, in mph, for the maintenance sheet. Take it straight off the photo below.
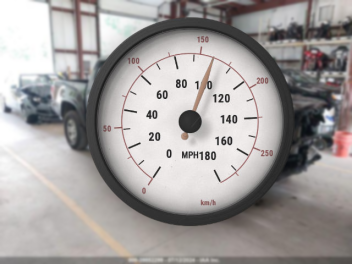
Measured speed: 100 mph
